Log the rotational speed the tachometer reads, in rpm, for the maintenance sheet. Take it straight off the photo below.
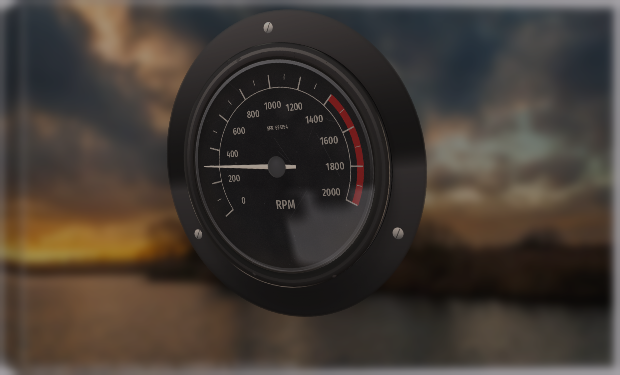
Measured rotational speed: 300 rpm
